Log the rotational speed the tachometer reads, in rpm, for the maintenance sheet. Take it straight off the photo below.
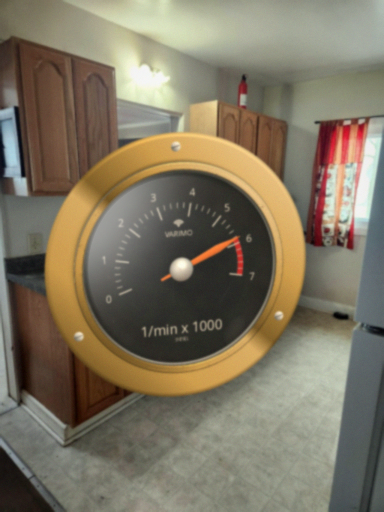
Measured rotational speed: 5800 rpm
